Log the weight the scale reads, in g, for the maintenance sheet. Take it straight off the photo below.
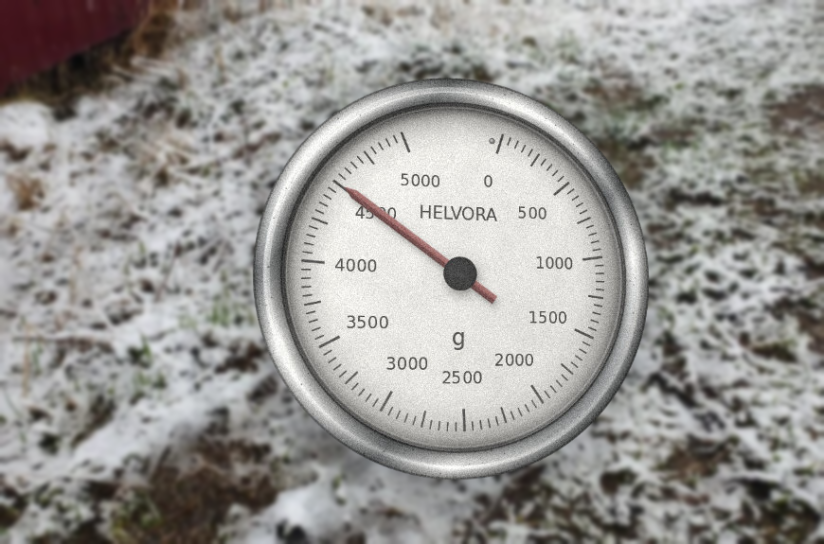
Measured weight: 4500 g
